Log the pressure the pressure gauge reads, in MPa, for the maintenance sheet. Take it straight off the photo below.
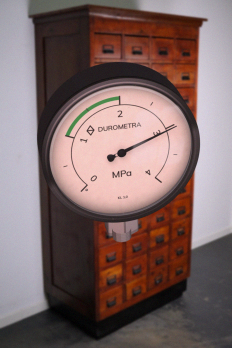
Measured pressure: 3 MPa
